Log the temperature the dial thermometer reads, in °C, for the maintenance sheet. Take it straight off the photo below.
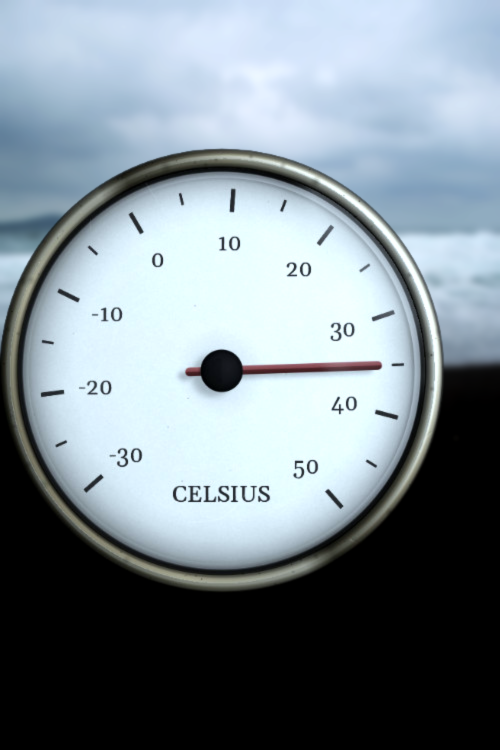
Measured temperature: 35 °C
